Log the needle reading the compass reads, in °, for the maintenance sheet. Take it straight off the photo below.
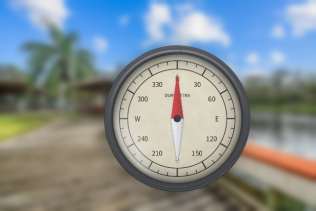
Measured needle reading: 0 °
